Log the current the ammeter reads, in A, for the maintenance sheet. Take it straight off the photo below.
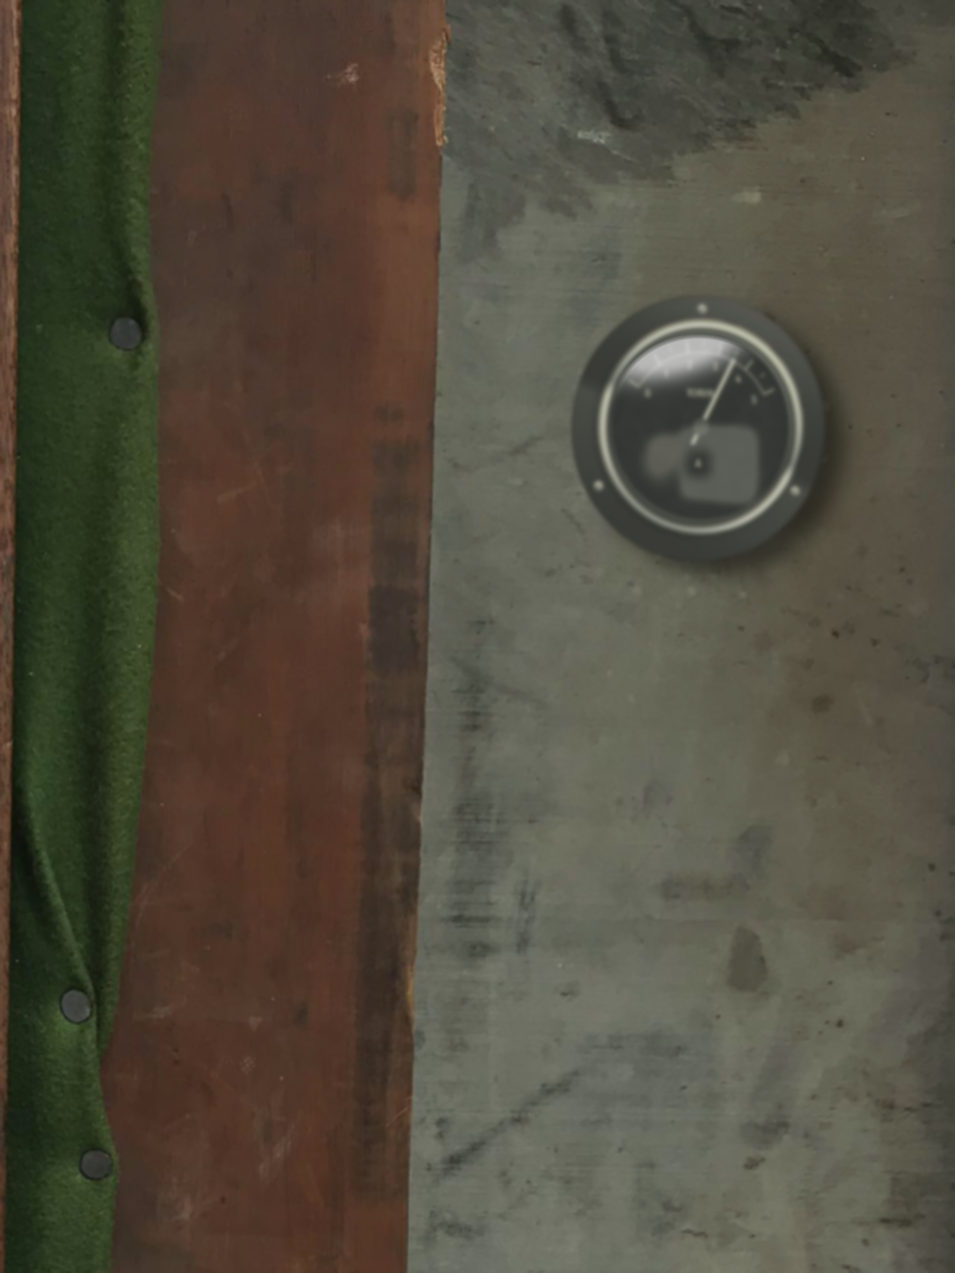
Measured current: 3.5 A
